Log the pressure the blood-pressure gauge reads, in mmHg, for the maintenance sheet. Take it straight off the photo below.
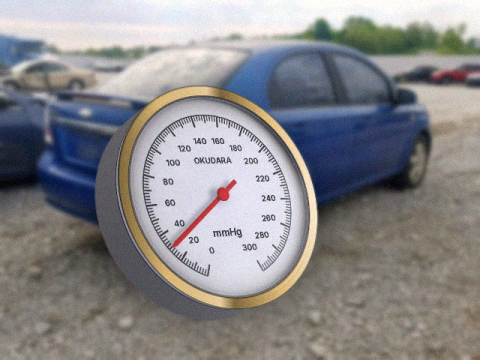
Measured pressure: 30 mmHg
